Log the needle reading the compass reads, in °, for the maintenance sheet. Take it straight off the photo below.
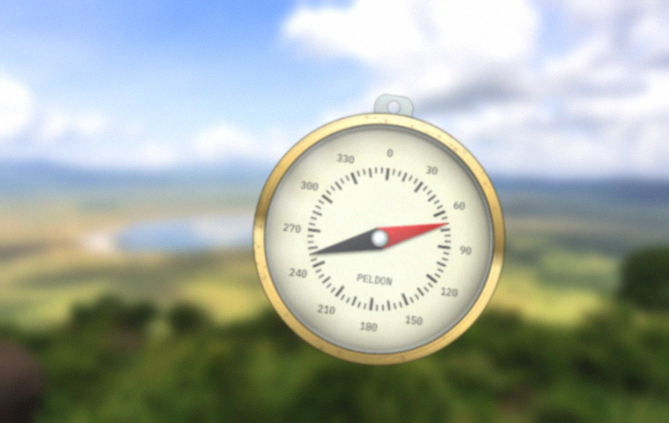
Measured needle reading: 70 °
